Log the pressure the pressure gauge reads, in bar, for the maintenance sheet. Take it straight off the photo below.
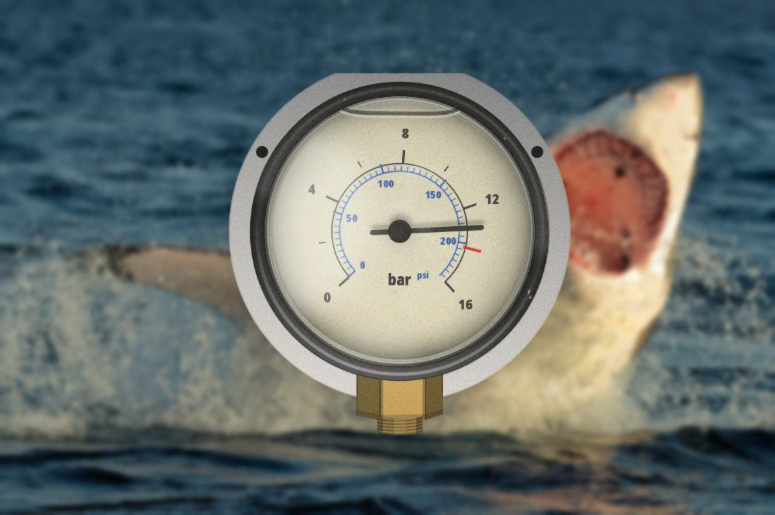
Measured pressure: 13 bar
